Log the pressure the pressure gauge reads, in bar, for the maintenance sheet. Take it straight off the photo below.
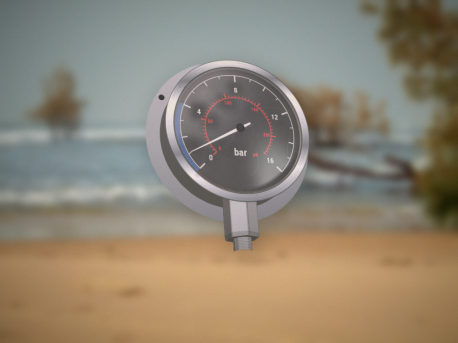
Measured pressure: 1 bar
